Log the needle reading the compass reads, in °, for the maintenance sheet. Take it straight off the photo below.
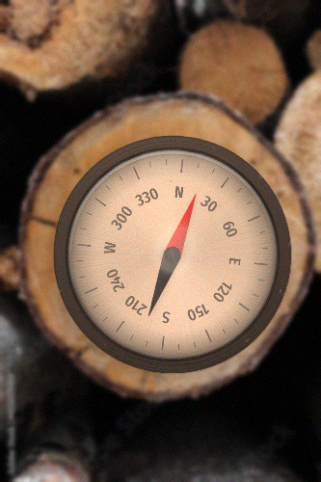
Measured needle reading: 15 °
